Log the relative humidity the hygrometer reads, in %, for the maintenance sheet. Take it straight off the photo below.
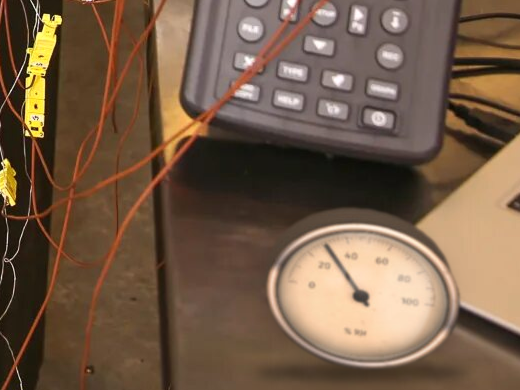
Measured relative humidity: 30 %
